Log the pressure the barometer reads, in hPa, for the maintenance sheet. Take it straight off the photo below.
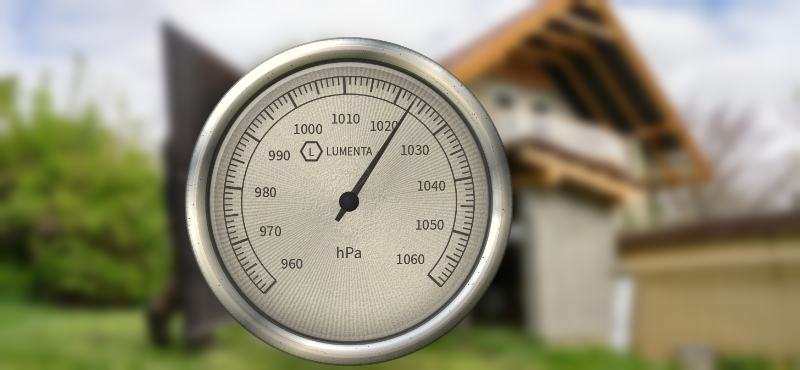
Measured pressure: 1023 hPa
